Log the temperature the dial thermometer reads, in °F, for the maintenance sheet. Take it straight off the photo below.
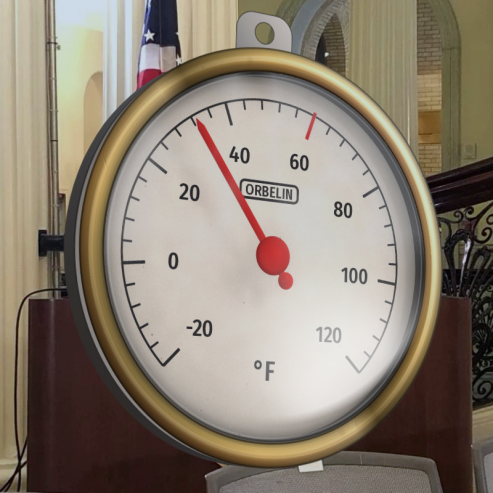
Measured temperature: 32 °F
